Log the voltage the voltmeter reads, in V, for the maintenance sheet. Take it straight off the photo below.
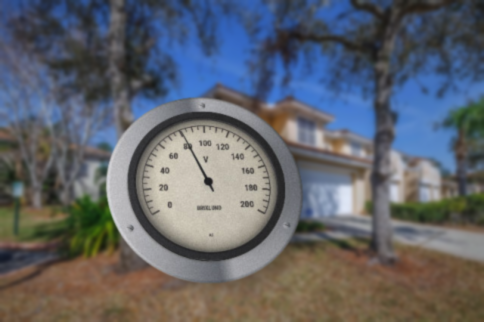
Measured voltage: 80 V
